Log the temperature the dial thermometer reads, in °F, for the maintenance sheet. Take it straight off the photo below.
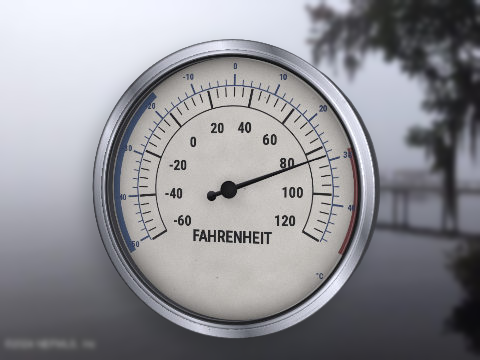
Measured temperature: 84 °F
